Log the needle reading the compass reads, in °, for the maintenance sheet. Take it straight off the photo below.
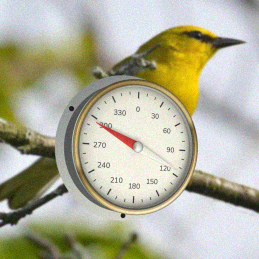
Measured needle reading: 295 °
